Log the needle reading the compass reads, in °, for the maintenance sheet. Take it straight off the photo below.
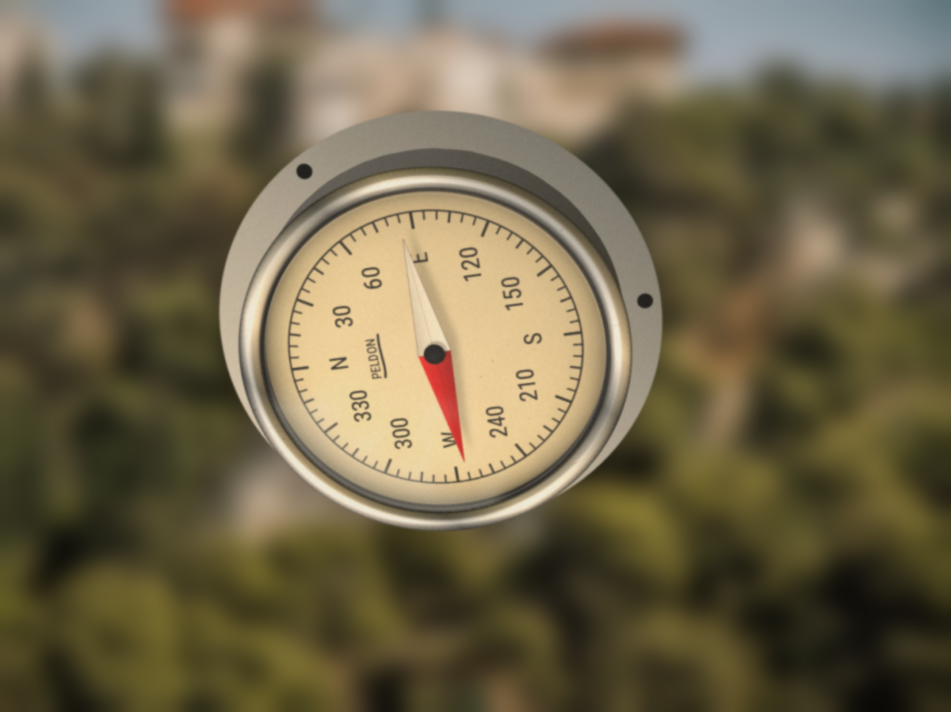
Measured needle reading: 265 °
